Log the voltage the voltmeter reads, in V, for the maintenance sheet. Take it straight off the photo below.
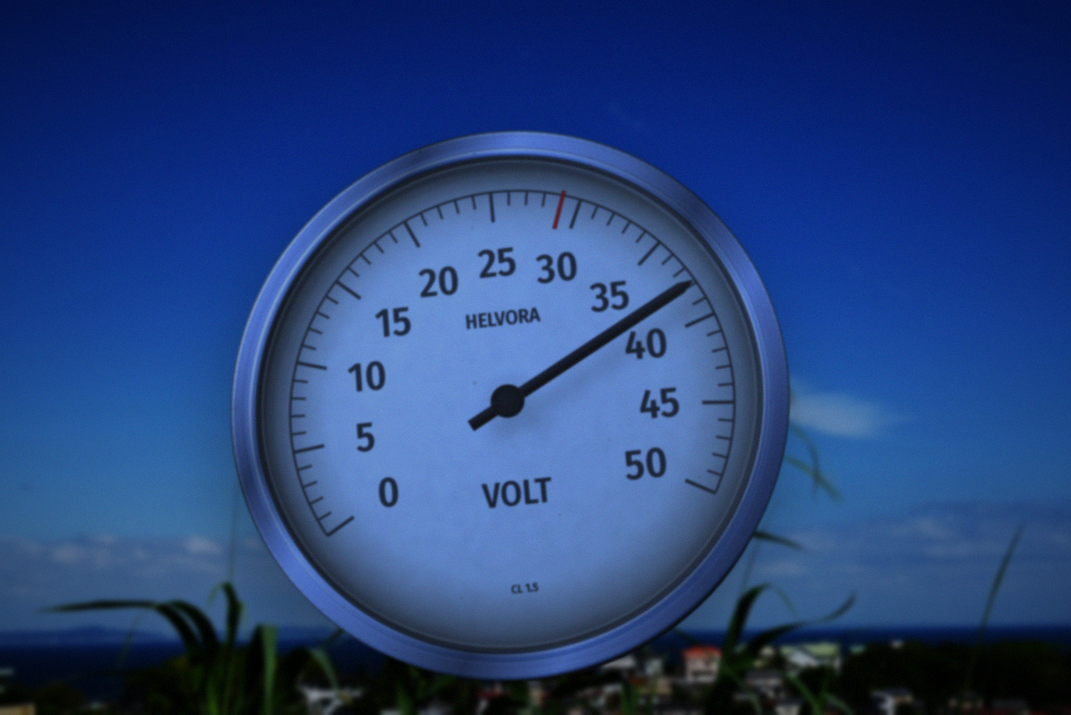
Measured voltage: 38 V
